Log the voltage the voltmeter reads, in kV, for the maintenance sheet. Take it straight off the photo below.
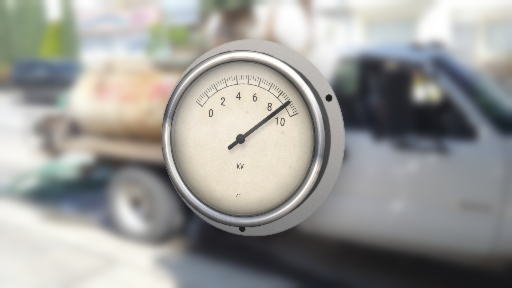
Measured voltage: 9 kV
